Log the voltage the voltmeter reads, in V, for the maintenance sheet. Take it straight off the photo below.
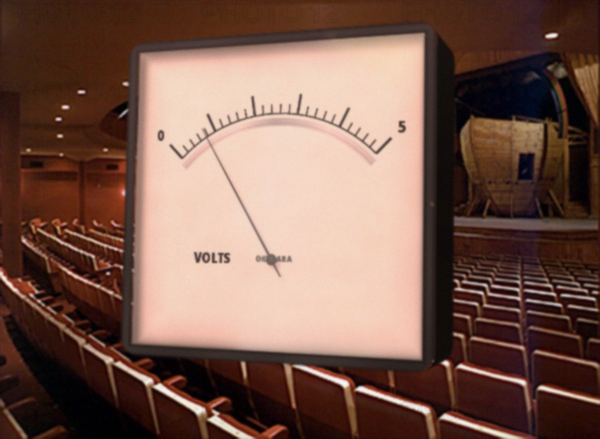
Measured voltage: 0.8 V
